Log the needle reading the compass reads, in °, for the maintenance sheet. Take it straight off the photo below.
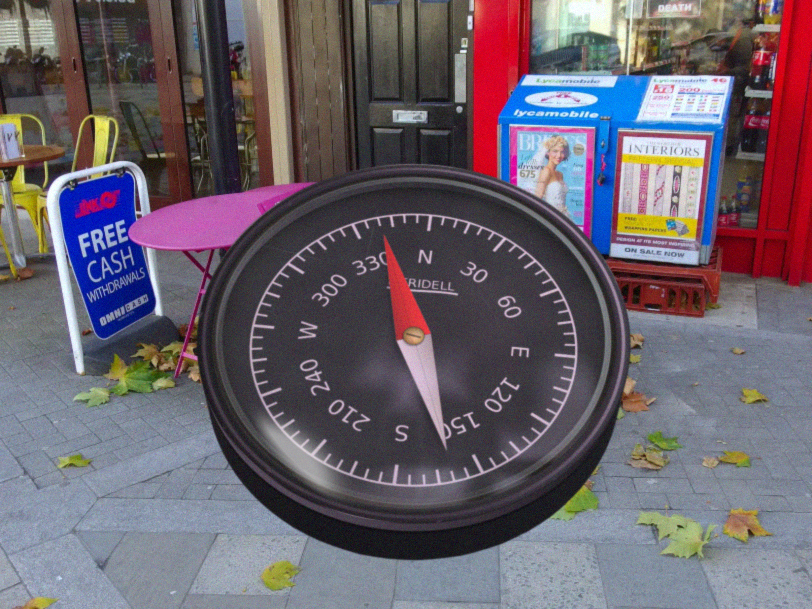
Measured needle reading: 340 °
